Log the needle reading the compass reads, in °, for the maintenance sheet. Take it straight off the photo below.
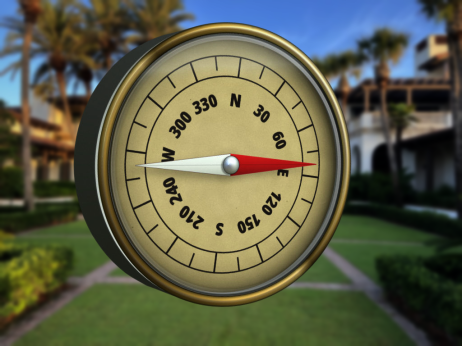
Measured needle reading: 82.5 °
